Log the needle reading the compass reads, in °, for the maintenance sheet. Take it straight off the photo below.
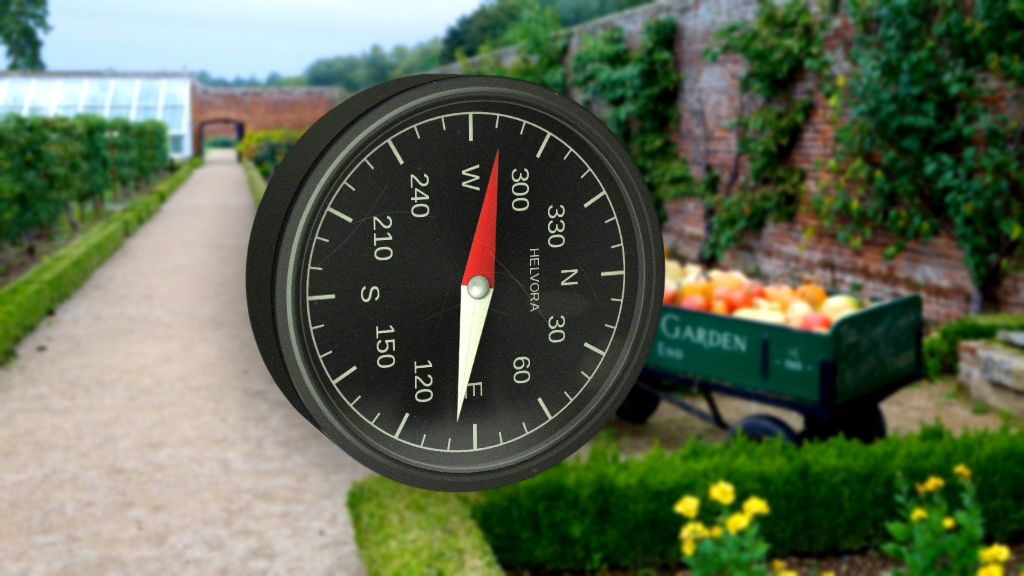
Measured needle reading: 280 °
